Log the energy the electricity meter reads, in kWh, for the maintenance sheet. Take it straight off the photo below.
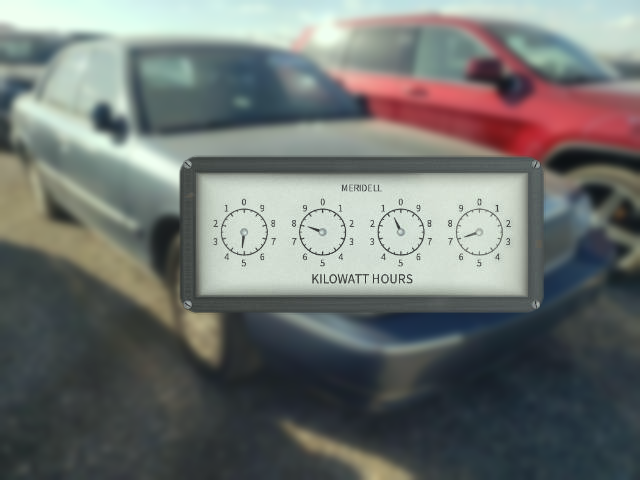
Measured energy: 4807 kWh
